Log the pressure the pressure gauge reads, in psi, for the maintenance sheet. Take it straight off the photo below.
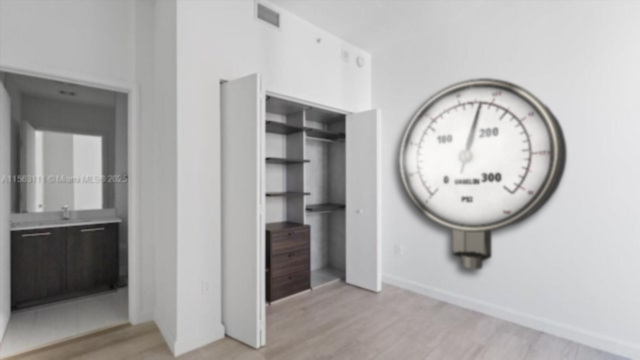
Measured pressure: 170 psi
